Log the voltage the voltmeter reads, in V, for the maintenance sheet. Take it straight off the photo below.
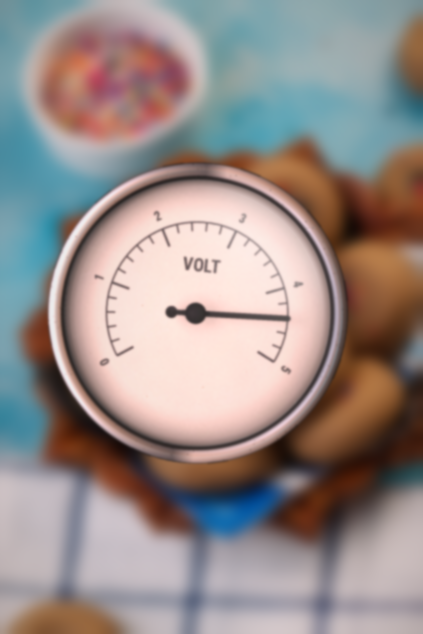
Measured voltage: 4.4 V
